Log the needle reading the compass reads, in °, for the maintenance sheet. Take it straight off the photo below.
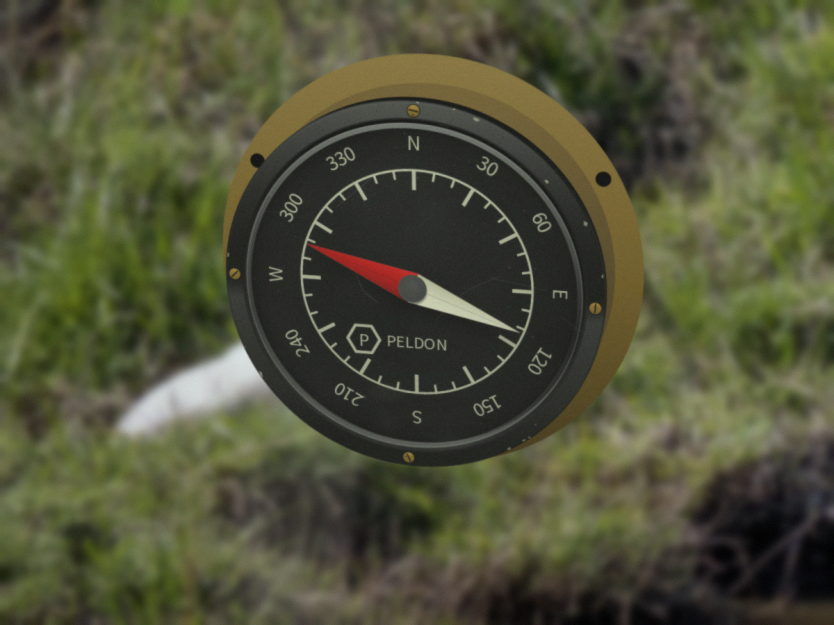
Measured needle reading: 290 °
